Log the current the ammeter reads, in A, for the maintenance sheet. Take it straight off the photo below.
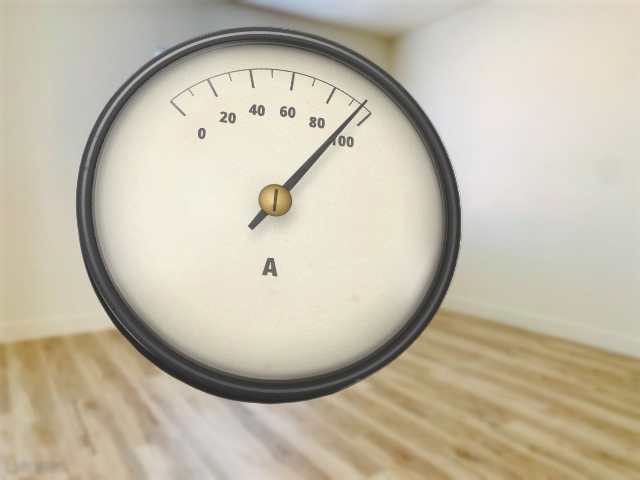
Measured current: 95 A
